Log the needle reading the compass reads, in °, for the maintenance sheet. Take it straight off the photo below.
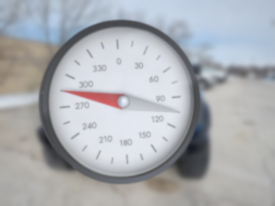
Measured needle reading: 285 °
